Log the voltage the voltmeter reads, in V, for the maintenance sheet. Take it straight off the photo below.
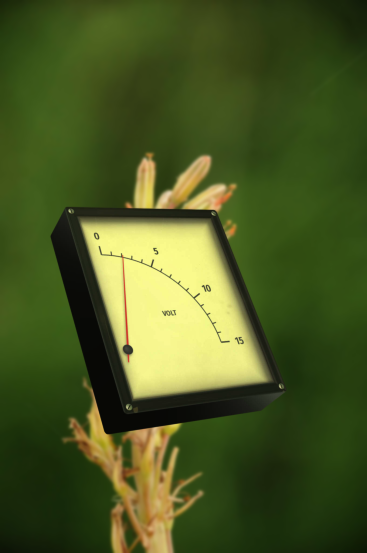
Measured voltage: 2 V
